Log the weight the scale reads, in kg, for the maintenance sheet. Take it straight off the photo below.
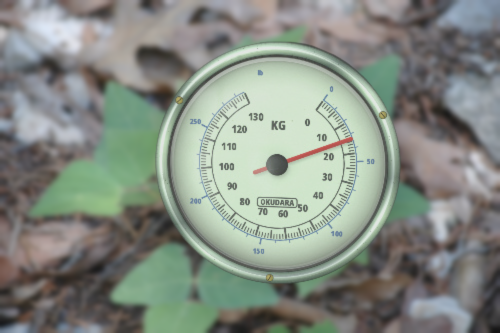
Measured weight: 15 kg
